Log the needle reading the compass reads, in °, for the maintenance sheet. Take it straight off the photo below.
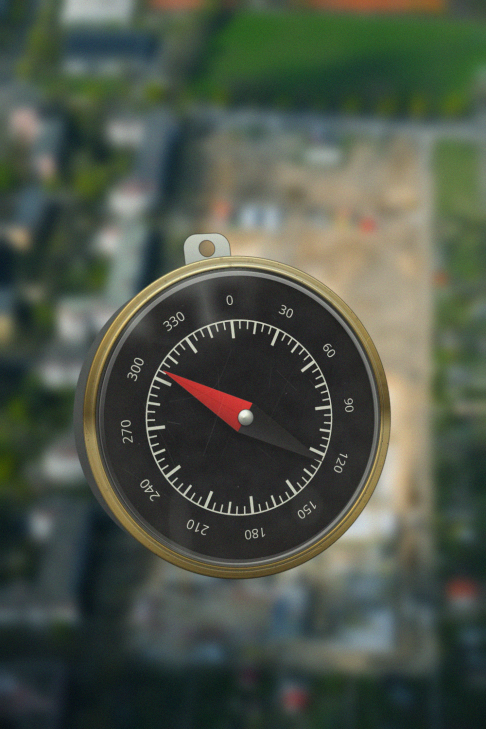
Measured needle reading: 305 °
